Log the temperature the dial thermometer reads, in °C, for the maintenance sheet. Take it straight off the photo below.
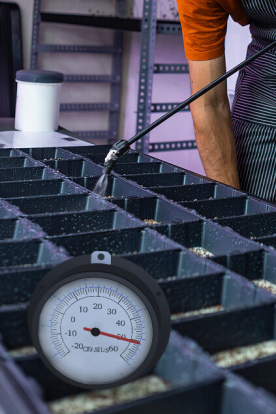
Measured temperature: 50 °C
